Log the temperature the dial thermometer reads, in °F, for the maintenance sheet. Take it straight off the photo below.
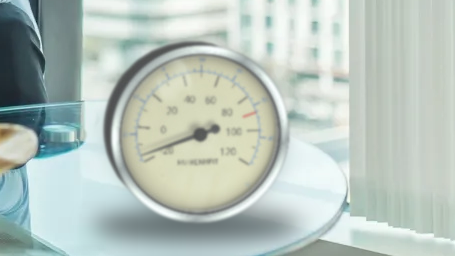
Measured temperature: -15 °F
